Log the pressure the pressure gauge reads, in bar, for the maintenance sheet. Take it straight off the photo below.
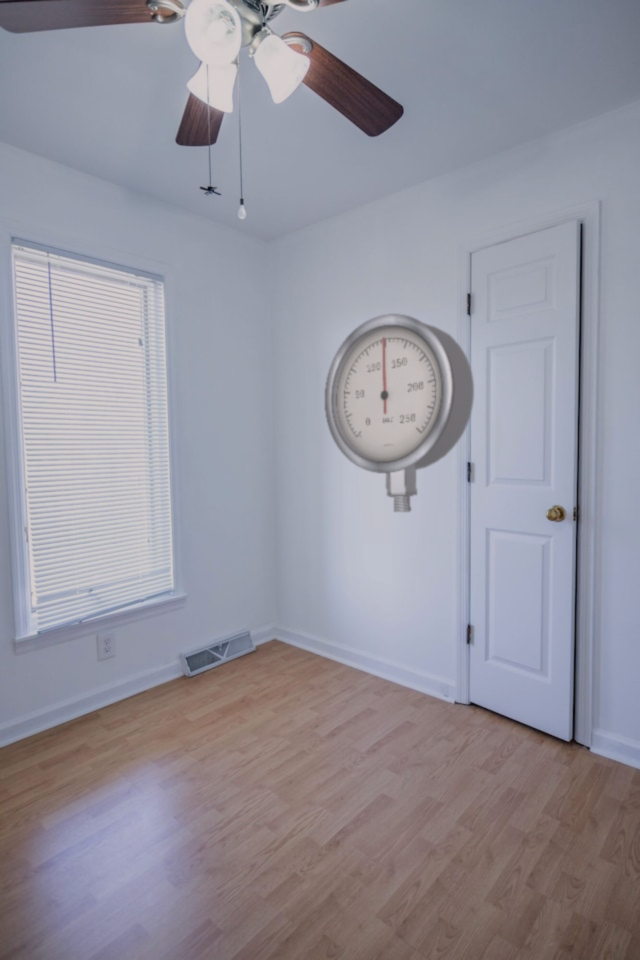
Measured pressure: 125 bar
